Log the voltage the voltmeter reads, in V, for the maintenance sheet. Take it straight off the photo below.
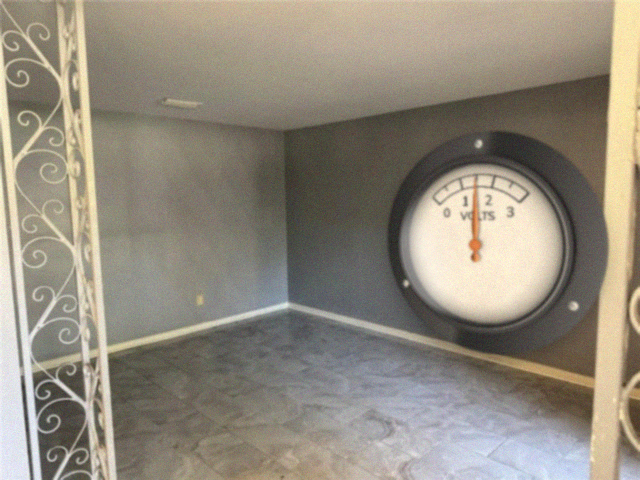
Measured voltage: 1.5 V
